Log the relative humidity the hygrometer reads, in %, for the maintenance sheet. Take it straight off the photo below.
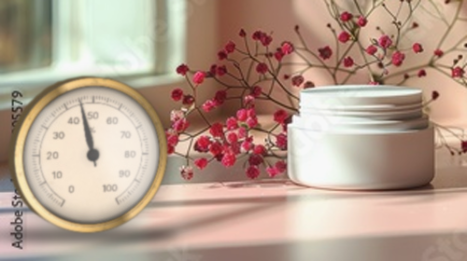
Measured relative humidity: 45 %
